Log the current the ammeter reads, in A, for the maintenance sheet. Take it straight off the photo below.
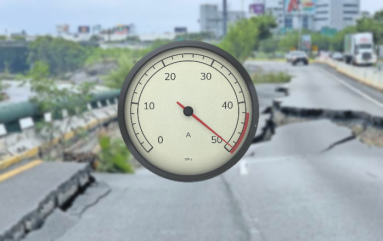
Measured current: 49 A
